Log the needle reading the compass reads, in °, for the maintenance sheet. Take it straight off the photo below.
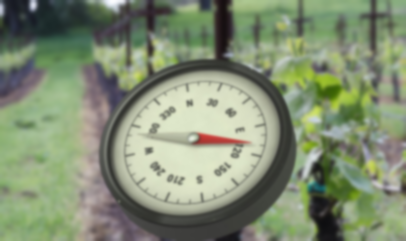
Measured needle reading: 110 °
